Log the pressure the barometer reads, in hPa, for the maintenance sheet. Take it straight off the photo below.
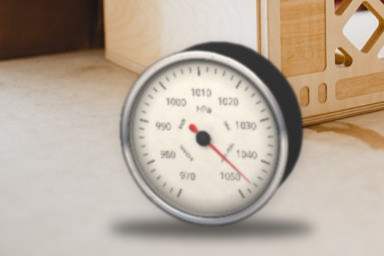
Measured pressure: 1046 hPa
